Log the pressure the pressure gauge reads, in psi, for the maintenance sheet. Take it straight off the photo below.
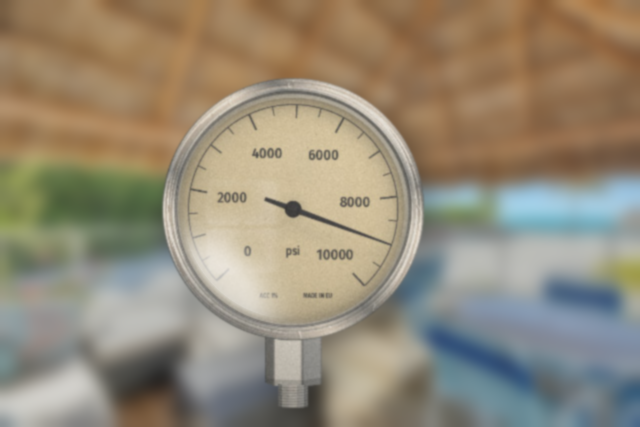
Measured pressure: 9000 psi
